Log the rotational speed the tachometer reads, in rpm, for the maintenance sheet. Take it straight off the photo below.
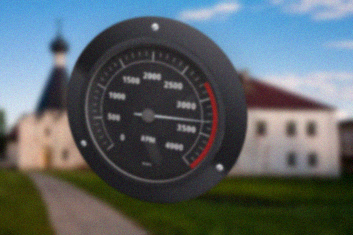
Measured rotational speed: 3300 rpm
